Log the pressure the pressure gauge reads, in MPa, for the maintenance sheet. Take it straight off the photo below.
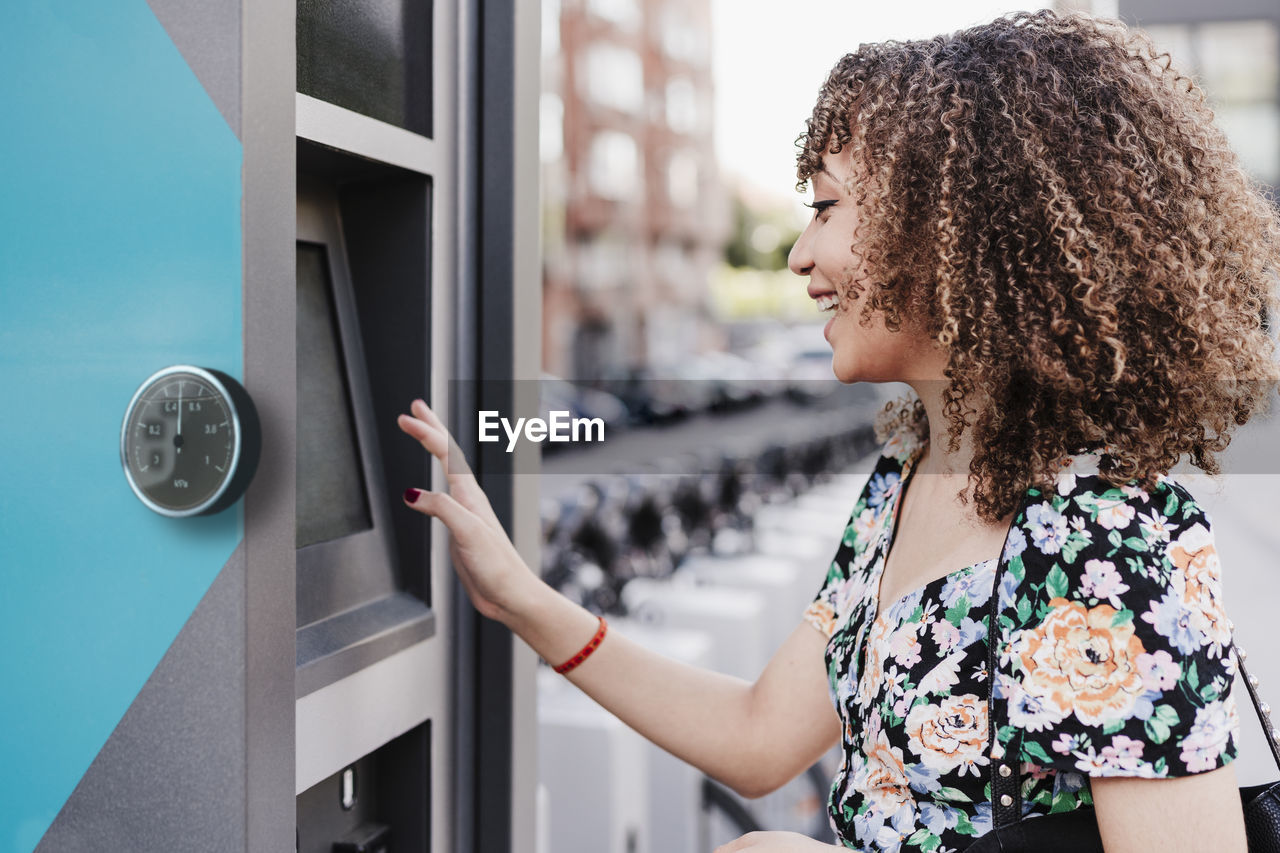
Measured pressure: 0.5 MPa
